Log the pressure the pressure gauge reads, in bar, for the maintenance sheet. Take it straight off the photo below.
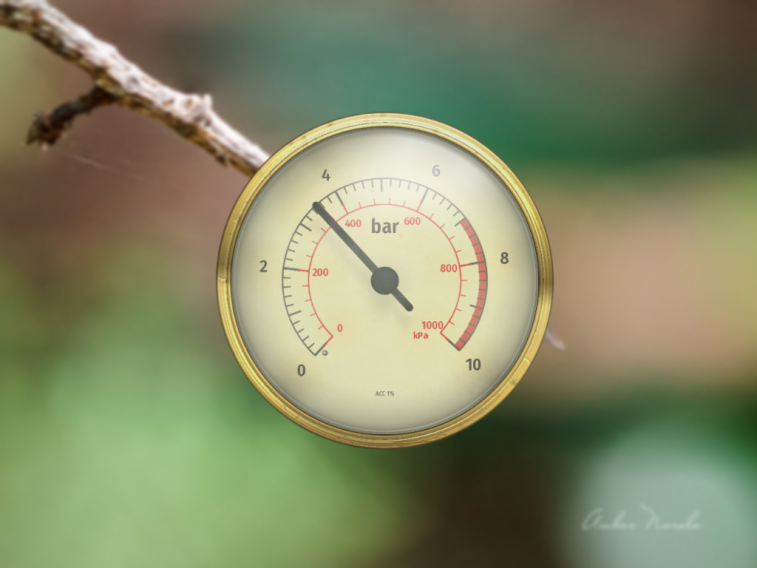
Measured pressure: 3.5 bar
